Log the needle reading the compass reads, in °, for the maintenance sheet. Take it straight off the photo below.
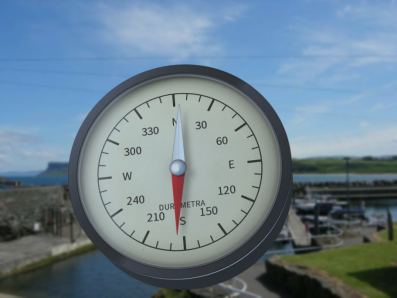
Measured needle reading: 185 °
